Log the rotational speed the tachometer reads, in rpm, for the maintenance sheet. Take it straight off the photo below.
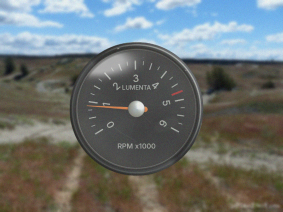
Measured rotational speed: 875 rpm
